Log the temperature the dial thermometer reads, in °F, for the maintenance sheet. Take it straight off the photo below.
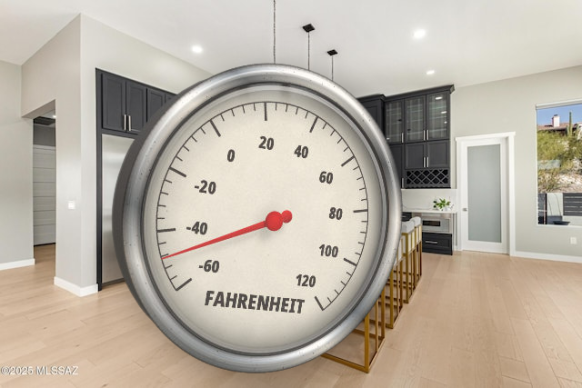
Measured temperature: -48 °F
